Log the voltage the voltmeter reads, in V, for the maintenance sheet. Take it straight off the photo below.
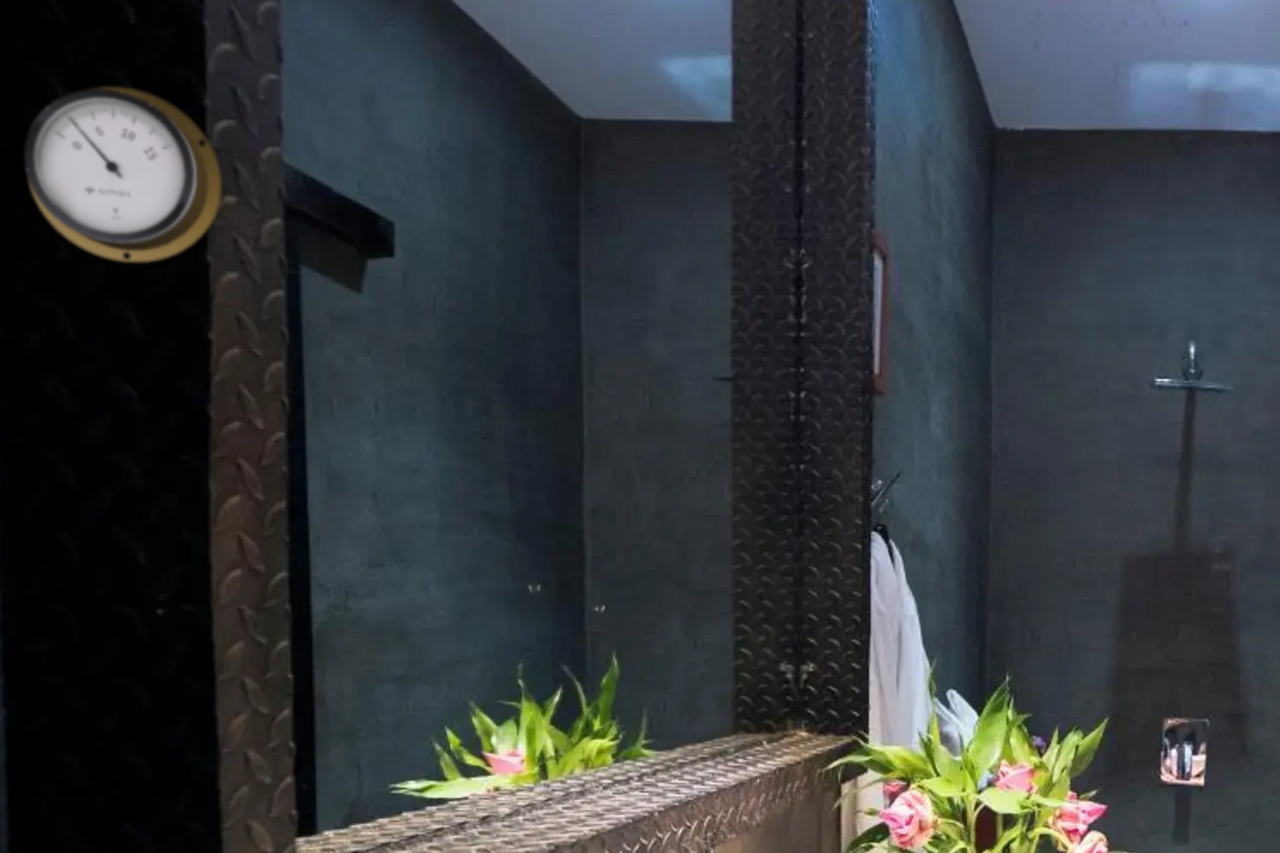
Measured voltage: 2.5 V
